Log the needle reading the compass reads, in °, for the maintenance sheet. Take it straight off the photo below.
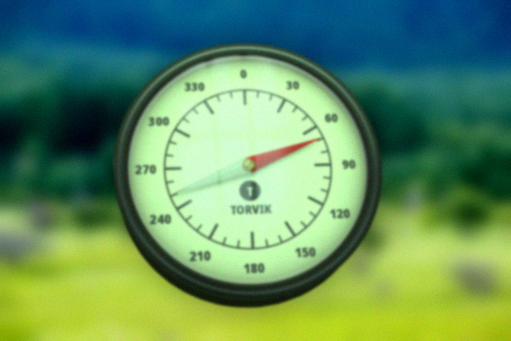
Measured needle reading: 70 °
